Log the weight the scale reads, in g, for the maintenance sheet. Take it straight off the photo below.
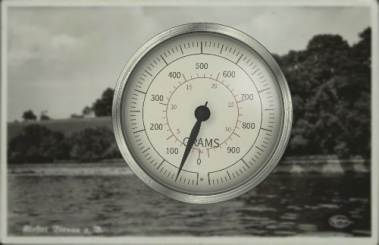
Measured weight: 50 g
